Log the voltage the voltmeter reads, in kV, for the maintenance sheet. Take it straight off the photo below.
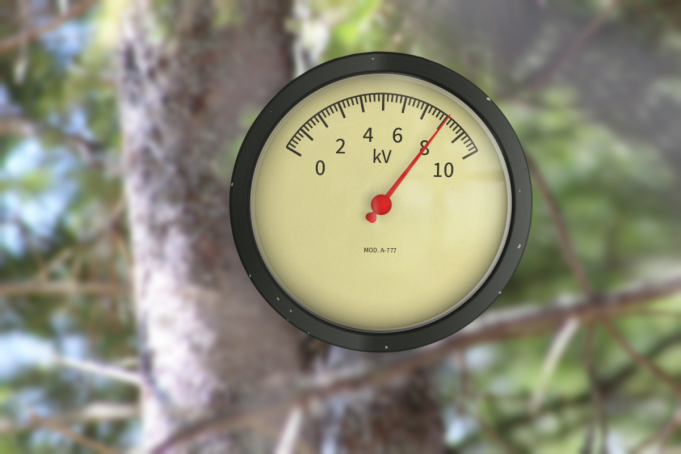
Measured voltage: 8 kV
